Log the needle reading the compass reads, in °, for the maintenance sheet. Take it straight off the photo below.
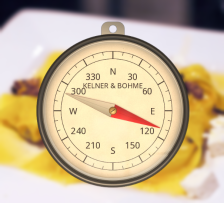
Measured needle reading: 110 °
